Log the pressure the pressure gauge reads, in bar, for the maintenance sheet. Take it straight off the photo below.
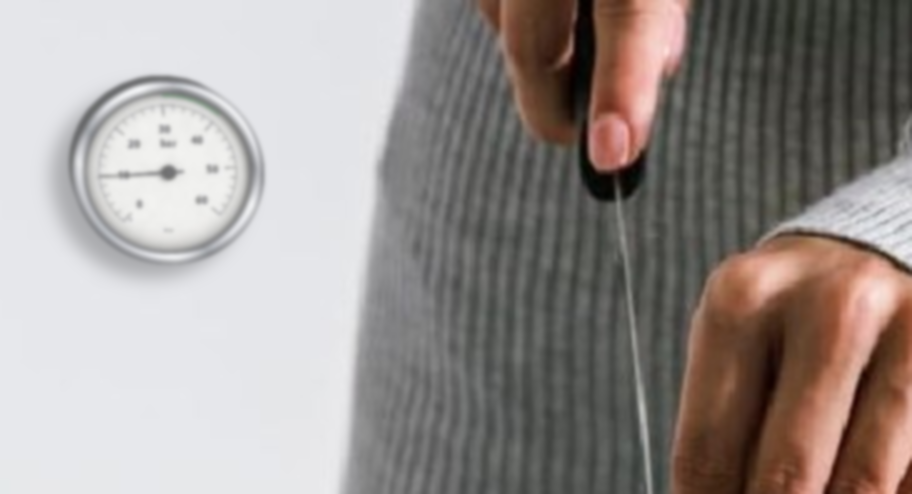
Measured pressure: 10 bar
